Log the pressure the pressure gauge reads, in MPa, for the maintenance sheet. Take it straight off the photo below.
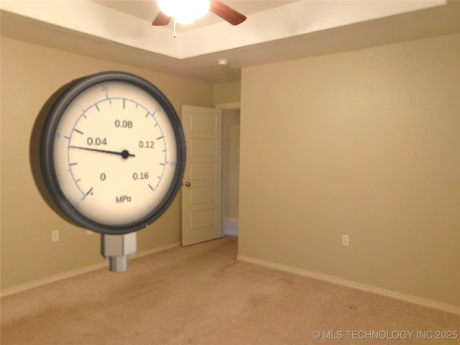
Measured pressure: 0.03 MPa
